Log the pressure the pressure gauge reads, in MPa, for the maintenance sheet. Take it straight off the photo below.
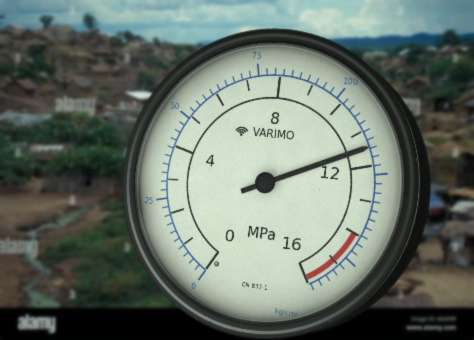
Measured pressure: 11.5 MPa
